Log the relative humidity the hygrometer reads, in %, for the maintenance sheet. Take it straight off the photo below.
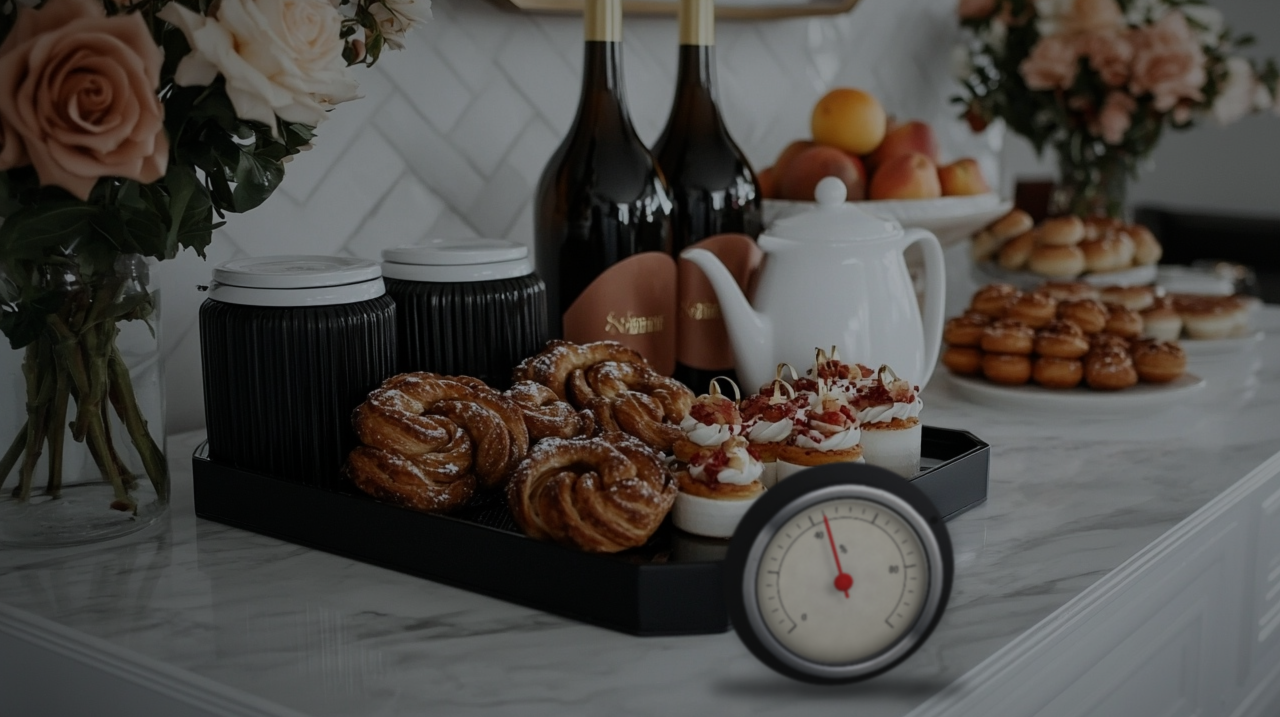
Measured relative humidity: 44 %
